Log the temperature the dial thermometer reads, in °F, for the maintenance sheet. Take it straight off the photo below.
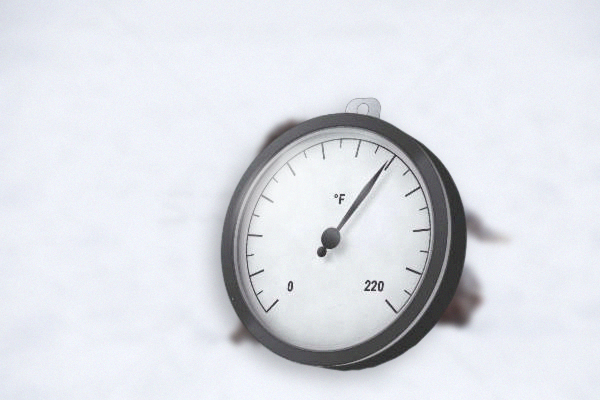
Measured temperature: 140 °F
